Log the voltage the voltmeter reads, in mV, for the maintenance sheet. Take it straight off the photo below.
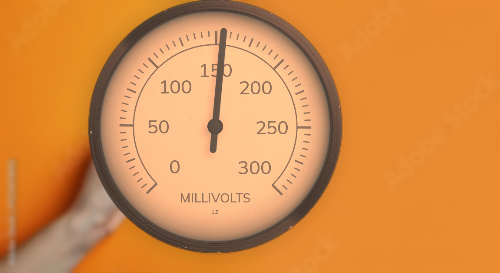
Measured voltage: 155 mV
